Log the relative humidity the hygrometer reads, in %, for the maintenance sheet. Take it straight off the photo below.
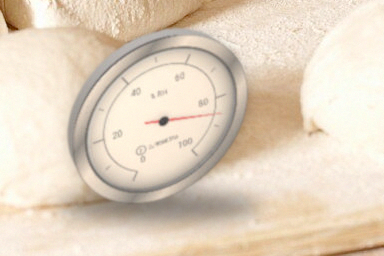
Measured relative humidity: 85 %
